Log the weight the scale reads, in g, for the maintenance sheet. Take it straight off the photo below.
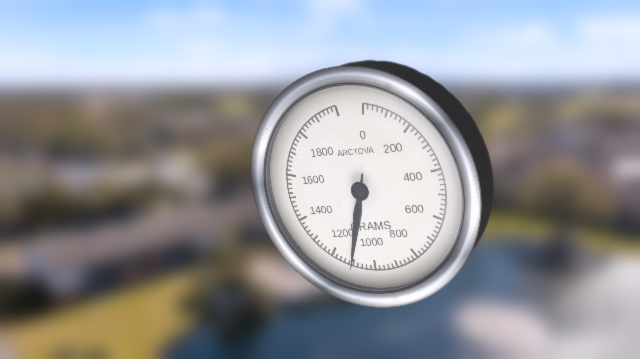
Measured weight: 1100 g
